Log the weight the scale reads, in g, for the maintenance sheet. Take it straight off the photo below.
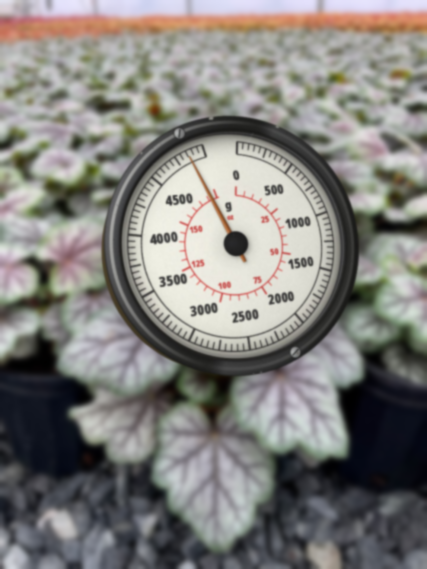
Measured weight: 4850 g
